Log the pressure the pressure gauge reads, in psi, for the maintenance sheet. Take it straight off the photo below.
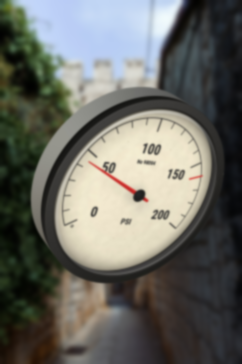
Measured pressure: 45 psi
